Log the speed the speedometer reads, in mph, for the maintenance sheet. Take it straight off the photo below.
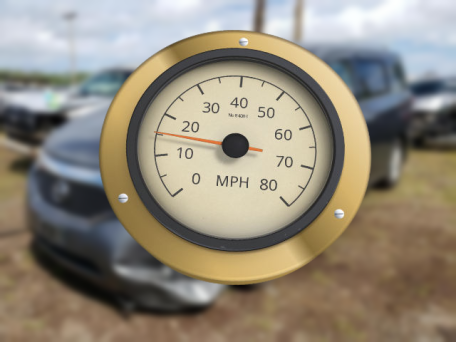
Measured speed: 15 mph
